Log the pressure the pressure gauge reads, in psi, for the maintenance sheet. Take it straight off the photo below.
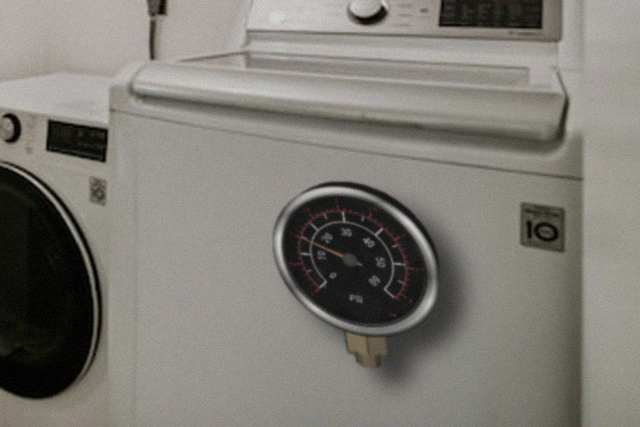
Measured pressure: 15 psi
